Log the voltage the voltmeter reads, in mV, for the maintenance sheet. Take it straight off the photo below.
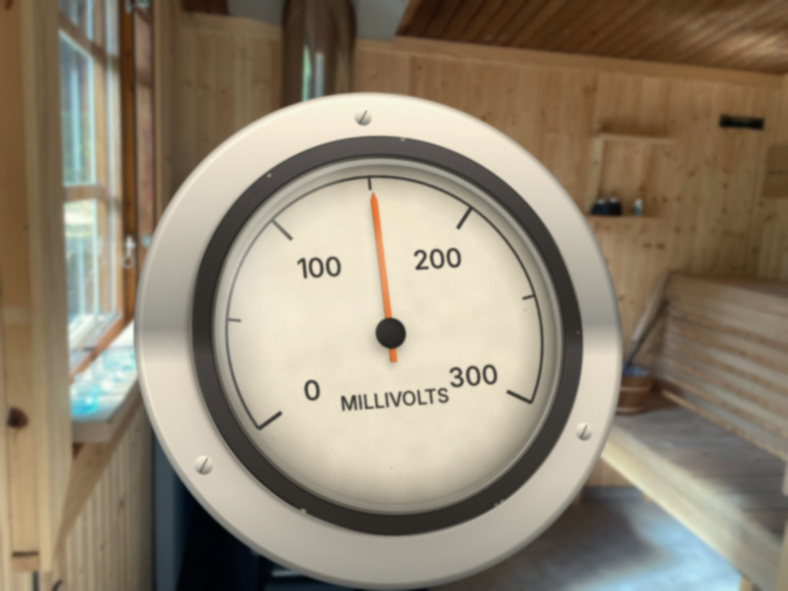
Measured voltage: 150 mV
